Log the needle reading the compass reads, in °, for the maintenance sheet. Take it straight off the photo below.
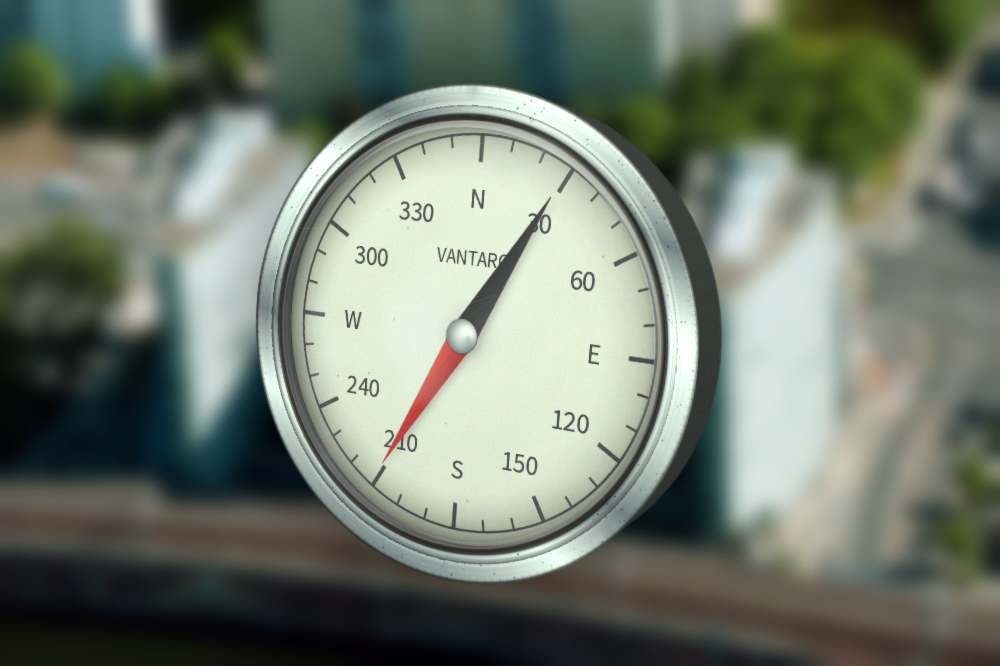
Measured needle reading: 210 °
